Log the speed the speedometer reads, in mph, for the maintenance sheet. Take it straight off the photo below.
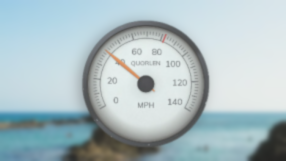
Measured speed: 40 mph
